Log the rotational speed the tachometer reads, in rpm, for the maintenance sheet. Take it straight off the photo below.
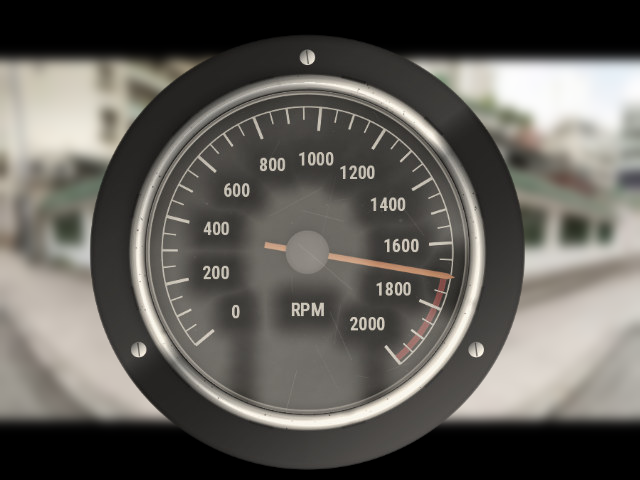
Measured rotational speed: 1700 rpm
